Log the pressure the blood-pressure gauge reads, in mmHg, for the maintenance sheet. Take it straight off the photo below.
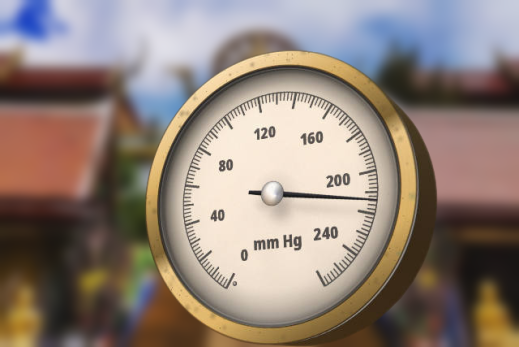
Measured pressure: 214 mmHg
